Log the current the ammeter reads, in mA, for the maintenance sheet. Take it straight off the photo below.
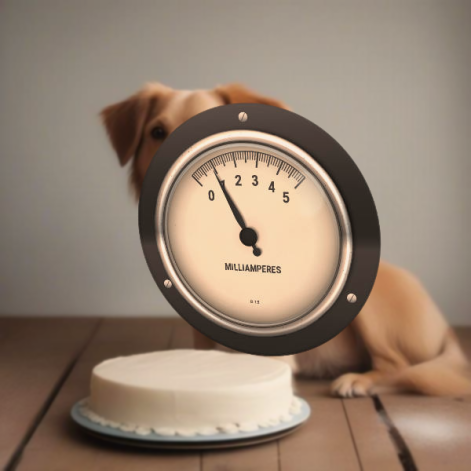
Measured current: 1 mA
